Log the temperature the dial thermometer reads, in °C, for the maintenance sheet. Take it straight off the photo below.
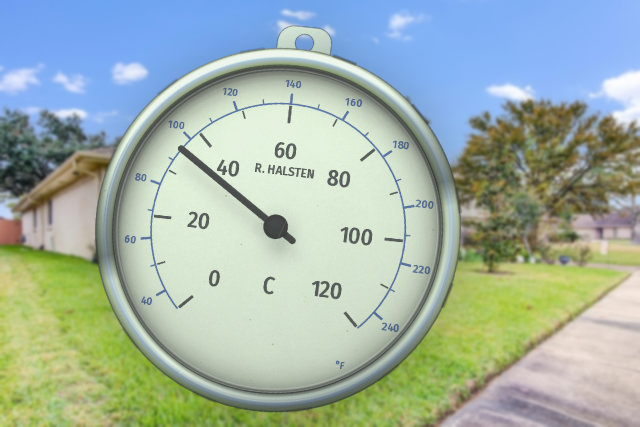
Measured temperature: 35 °C
